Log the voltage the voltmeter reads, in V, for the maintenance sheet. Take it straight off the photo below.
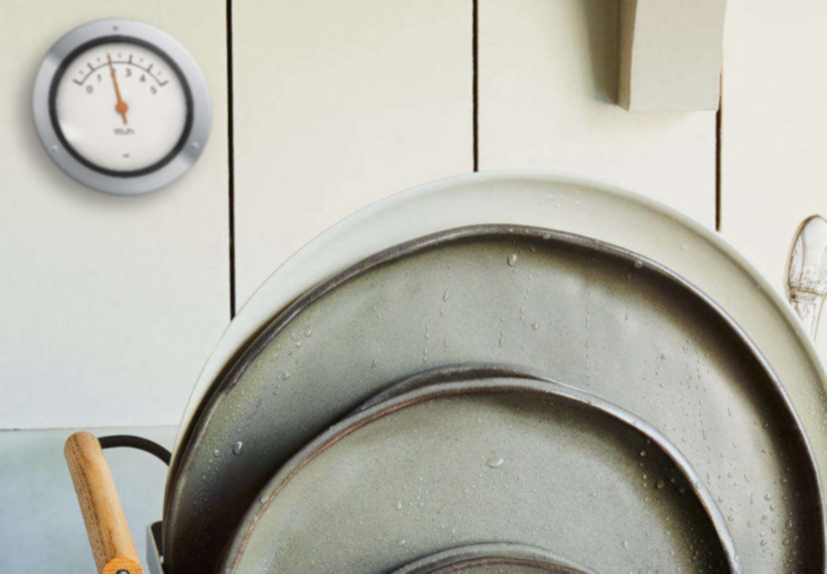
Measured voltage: 2 V
